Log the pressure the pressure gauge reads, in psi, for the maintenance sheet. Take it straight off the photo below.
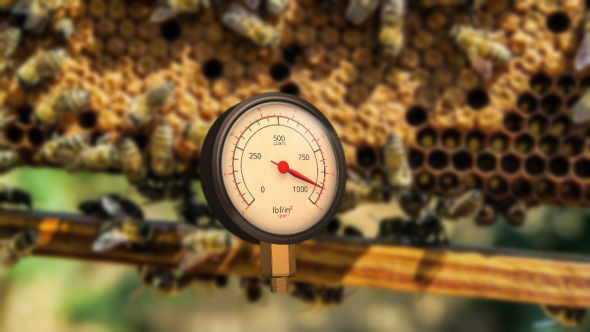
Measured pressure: 925 psi
